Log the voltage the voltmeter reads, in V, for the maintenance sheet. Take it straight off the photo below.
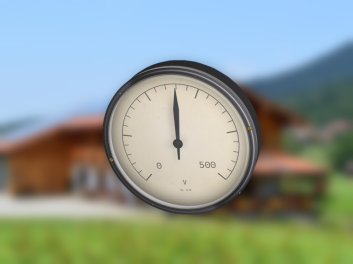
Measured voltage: 260 V
